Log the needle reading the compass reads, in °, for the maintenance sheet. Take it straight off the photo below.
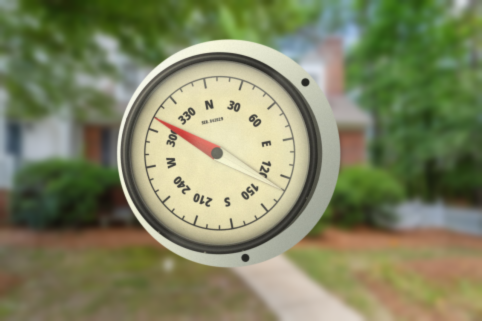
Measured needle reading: 310 °
